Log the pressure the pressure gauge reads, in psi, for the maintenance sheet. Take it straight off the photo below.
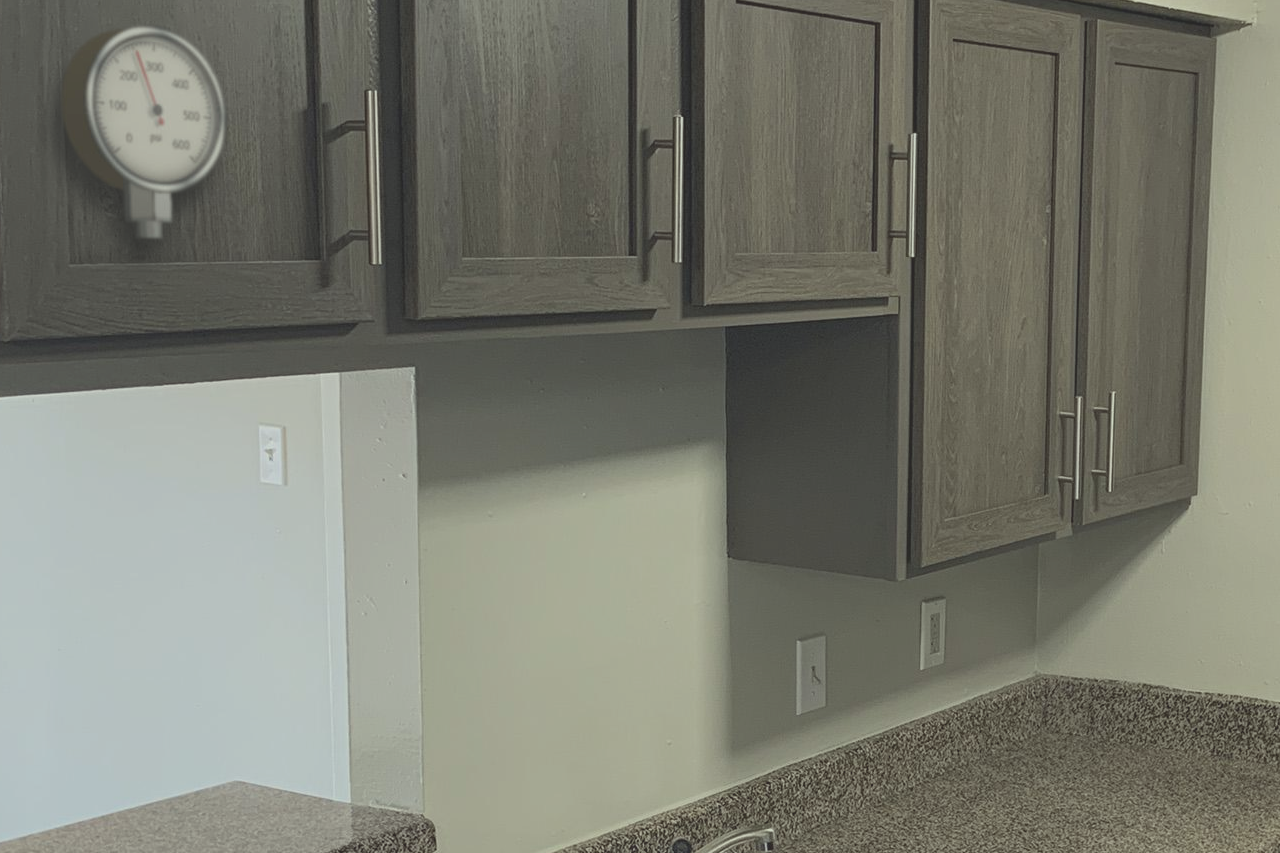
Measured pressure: 250 psi
